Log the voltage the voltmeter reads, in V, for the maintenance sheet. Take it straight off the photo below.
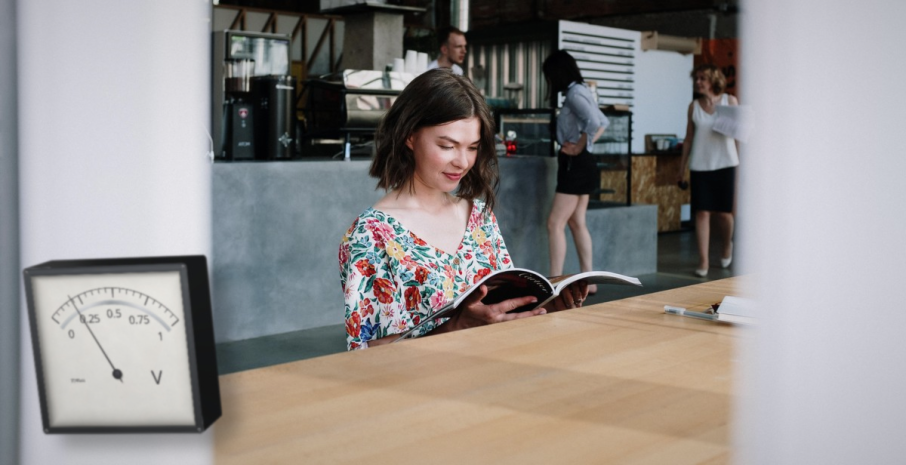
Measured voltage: 0.2 V
